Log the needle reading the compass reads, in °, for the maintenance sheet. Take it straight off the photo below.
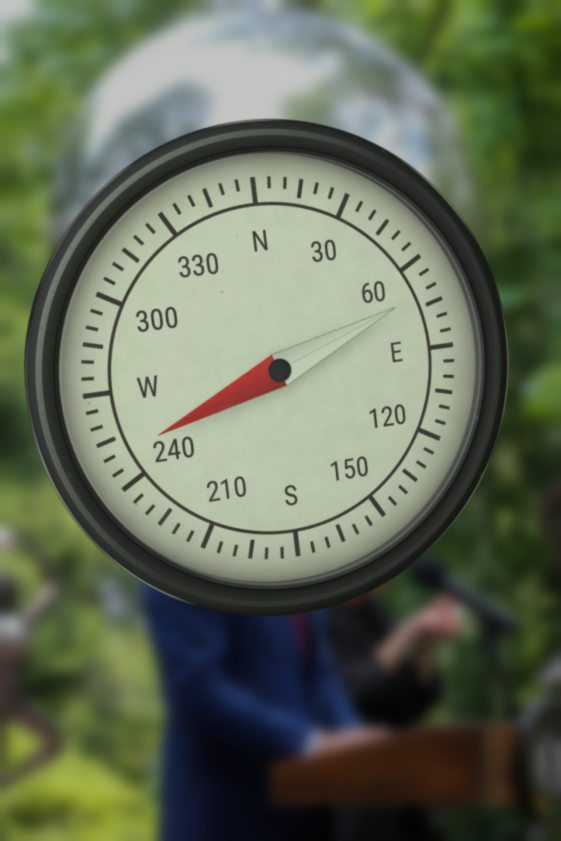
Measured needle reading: 250 °
